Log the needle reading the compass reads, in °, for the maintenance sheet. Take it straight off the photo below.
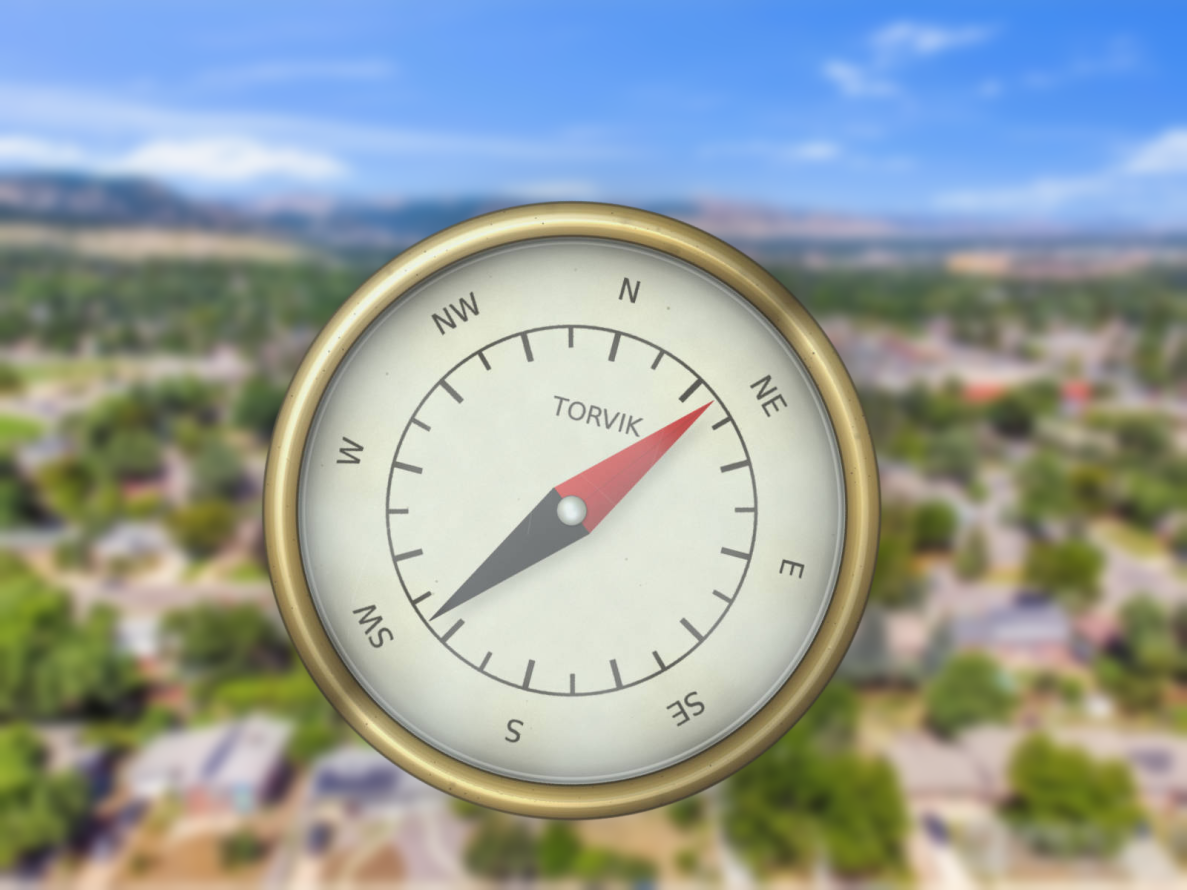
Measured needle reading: 37.5 °
